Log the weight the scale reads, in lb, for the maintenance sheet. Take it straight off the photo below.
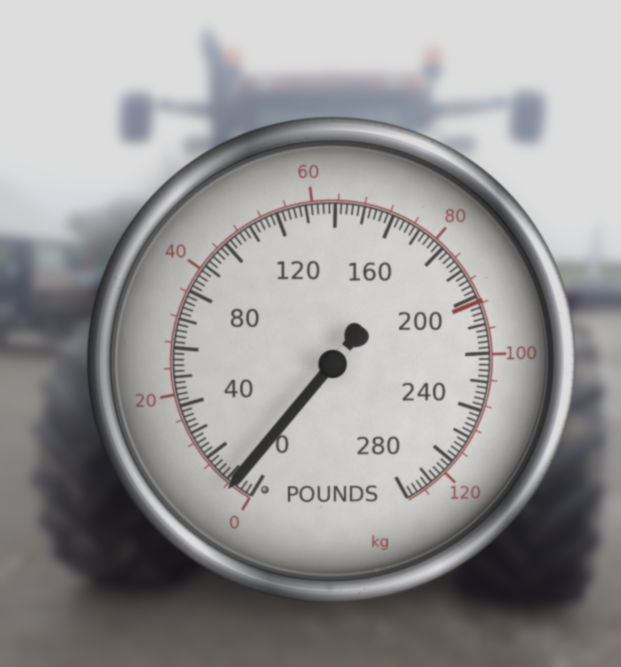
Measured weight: 8 lb
